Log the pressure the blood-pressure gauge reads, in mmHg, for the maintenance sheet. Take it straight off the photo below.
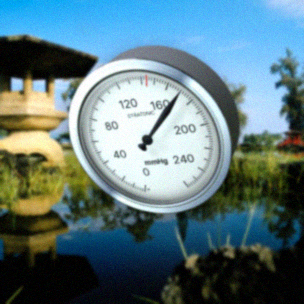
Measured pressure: 170 mmHg
